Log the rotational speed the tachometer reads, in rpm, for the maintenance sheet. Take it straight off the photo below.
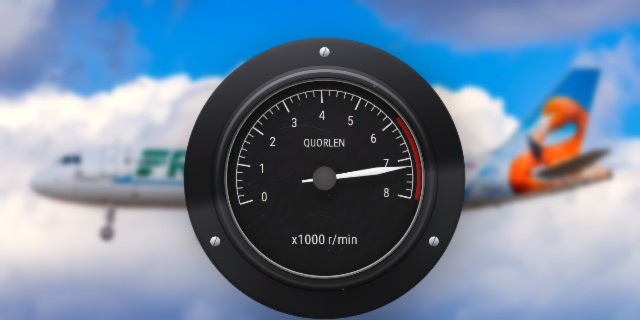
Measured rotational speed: 7200 rpm
